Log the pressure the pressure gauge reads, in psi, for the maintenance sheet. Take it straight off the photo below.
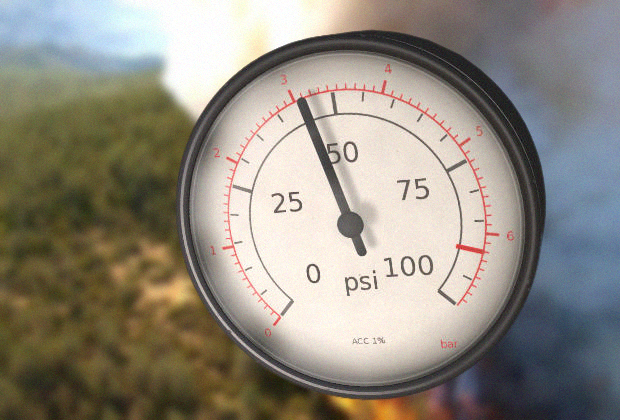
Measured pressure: 45 psi
